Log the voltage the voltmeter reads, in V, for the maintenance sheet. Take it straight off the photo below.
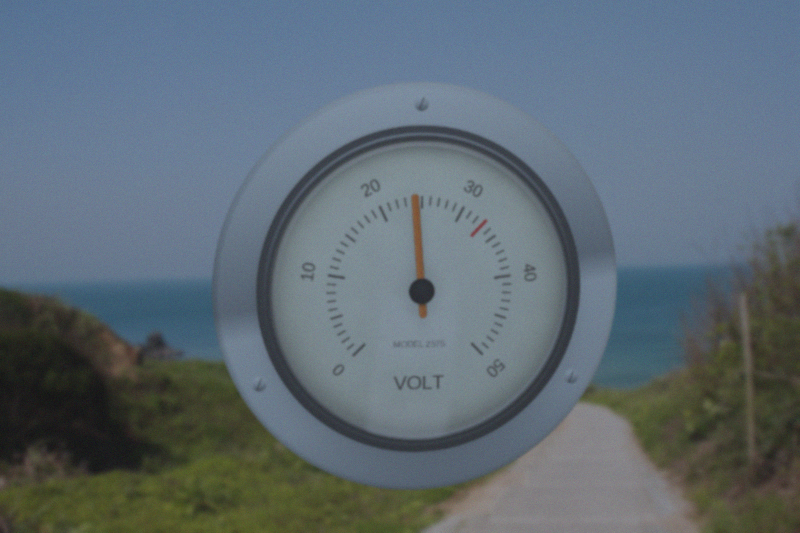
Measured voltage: 24 V
